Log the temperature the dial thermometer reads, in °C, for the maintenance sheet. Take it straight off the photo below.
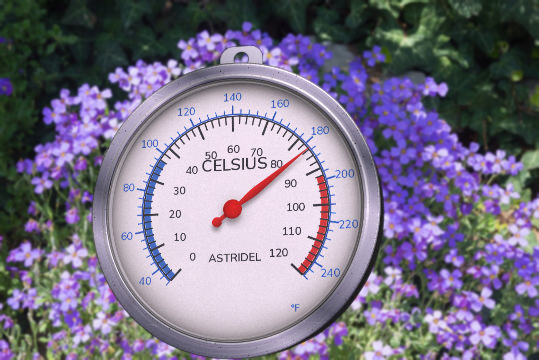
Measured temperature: 84 °C
